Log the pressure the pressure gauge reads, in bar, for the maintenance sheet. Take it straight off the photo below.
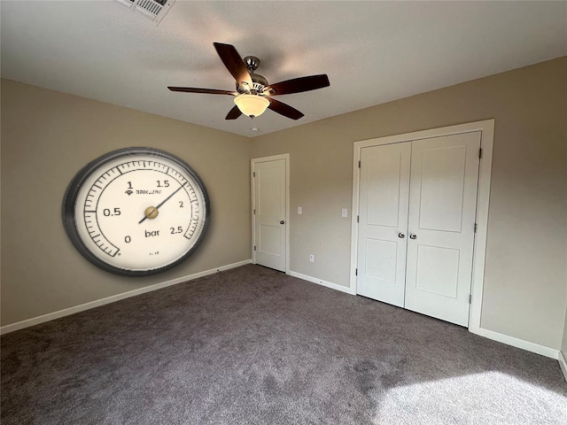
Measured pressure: 1.75 bar
